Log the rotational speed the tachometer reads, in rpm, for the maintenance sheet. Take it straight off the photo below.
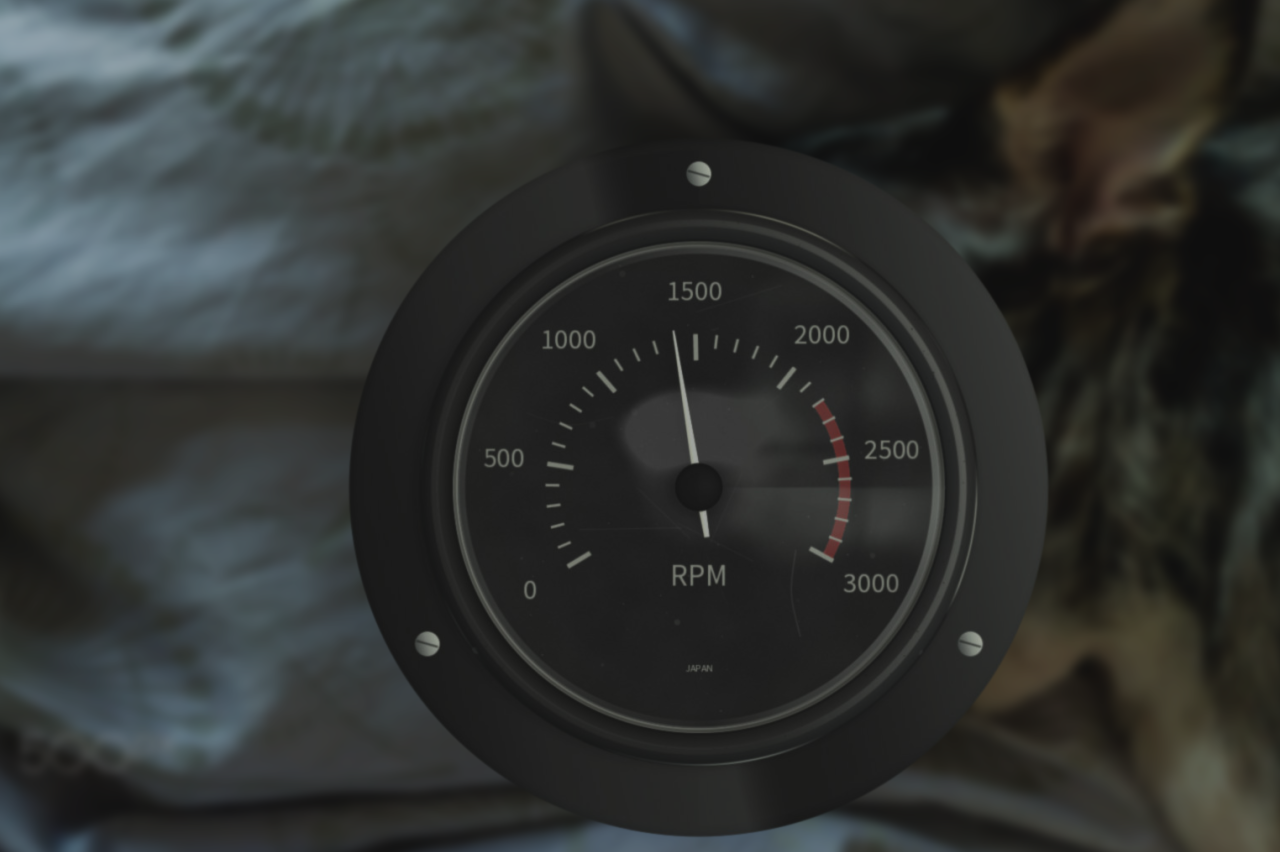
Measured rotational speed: 1400 rpm
